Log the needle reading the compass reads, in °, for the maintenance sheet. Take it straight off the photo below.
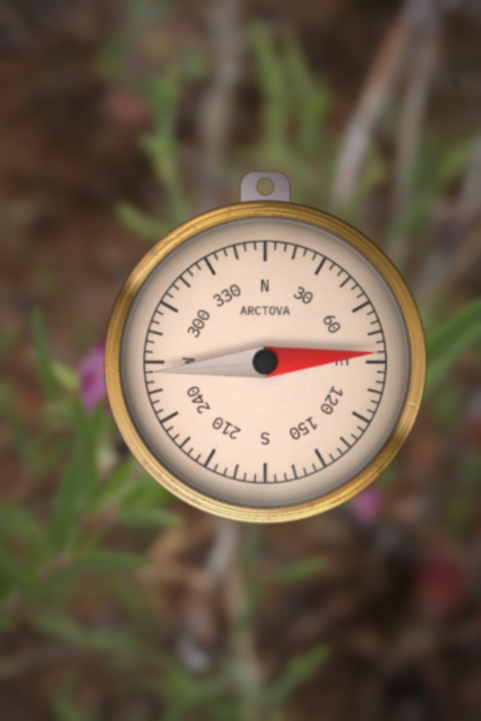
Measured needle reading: 85 °
